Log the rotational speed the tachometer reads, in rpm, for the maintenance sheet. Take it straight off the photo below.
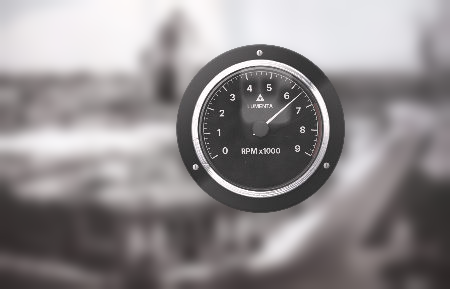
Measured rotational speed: 6400 rpm
